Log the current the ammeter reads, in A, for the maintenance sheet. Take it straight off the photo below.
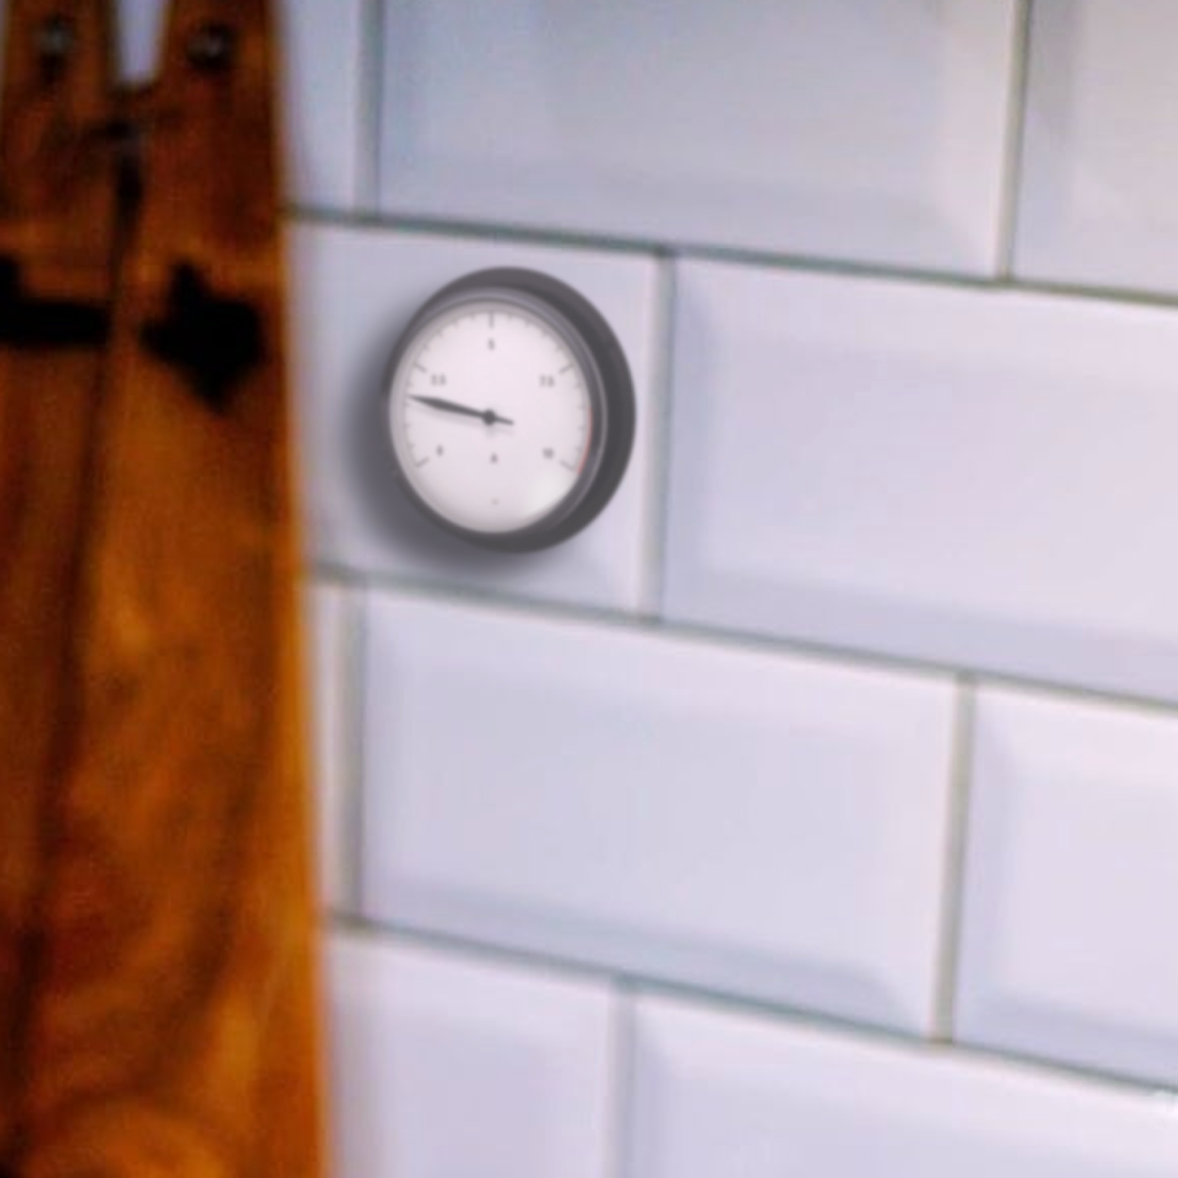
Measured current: 1.75 A
